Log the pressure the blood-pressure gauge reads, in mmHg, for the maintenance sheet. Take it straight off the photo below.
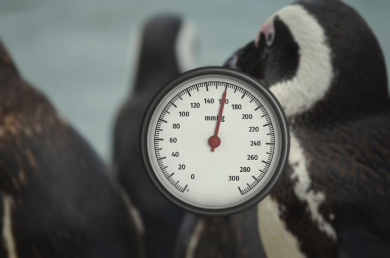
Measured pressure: 160 mmHg
